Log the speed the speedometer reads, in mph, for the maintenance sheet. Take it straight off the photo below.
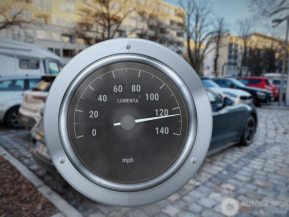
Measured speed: 125 mph
